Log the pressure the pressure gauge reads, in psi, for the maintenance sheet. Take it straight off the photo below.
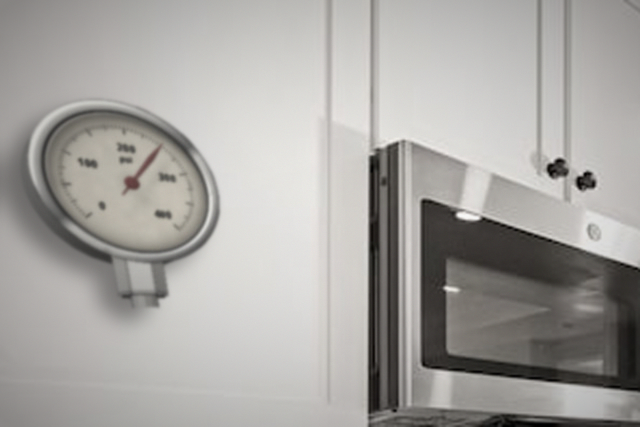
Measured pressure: 250 psi
